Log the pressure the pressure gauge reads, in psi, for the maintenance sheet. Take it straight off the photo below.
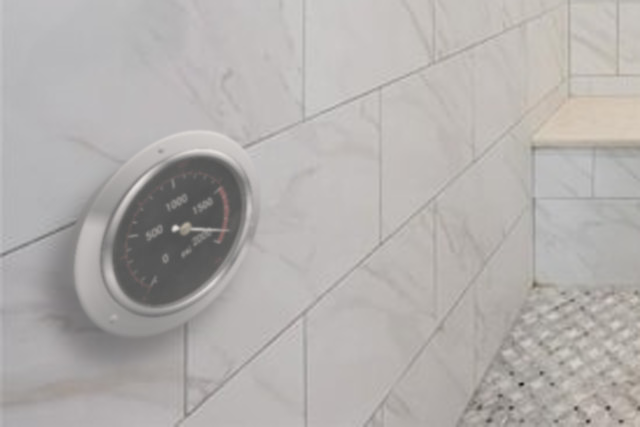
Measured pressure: 1900 psi
